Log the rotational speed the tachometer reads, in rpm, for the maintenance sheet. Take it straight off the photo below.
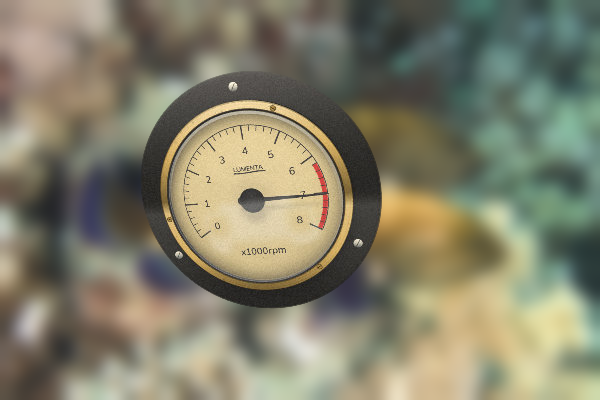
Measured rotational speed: 7000 rpm
